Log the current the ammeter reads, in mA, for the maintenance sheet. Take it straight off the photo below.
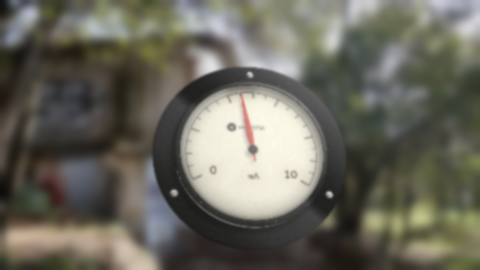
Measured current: 4.5 mA
